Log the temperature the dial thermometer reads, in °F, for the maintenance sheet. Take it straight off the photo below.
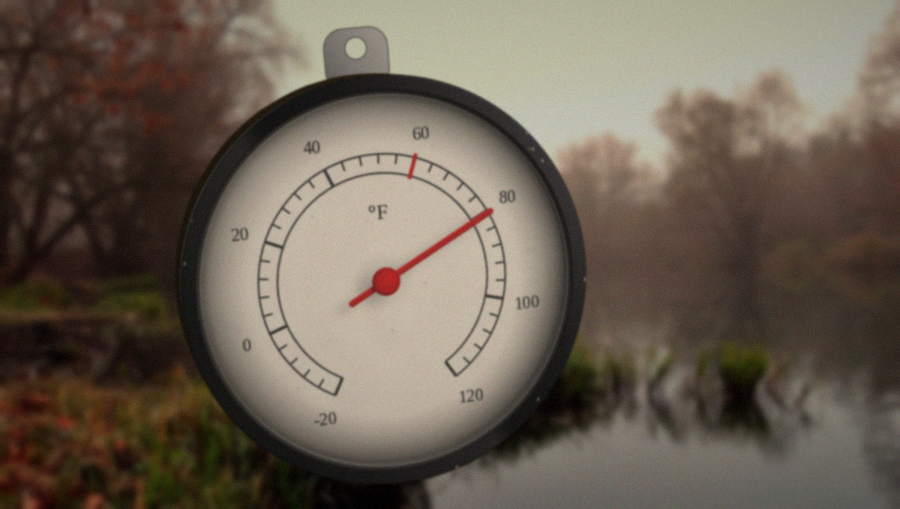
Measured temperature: 80 °F
